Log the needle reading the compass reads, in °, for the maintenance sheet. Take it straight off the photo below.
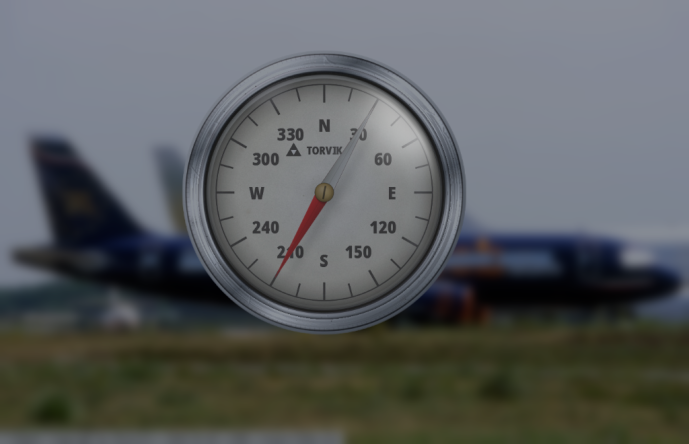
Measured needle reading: 210 °
